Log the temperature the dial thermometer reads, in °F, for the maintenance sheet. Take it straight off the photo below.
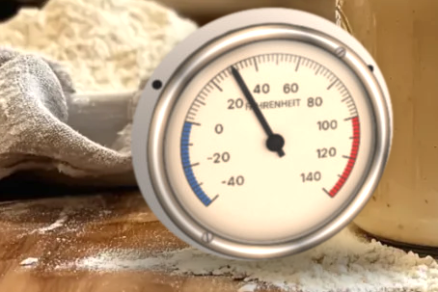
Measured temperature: 30 °F
